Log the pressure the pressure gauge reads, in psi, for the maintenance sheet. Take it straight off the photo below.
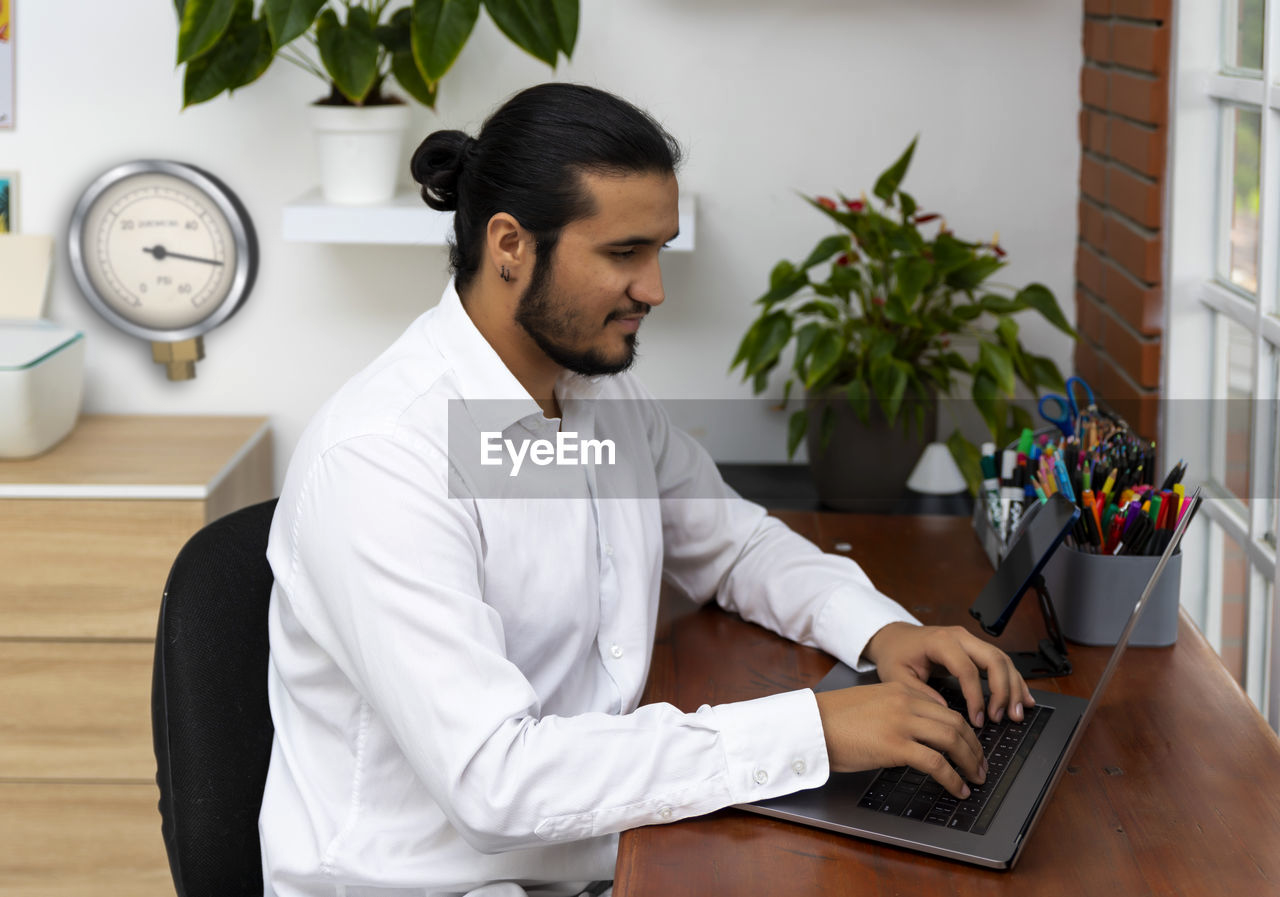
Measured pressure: 50 psi
